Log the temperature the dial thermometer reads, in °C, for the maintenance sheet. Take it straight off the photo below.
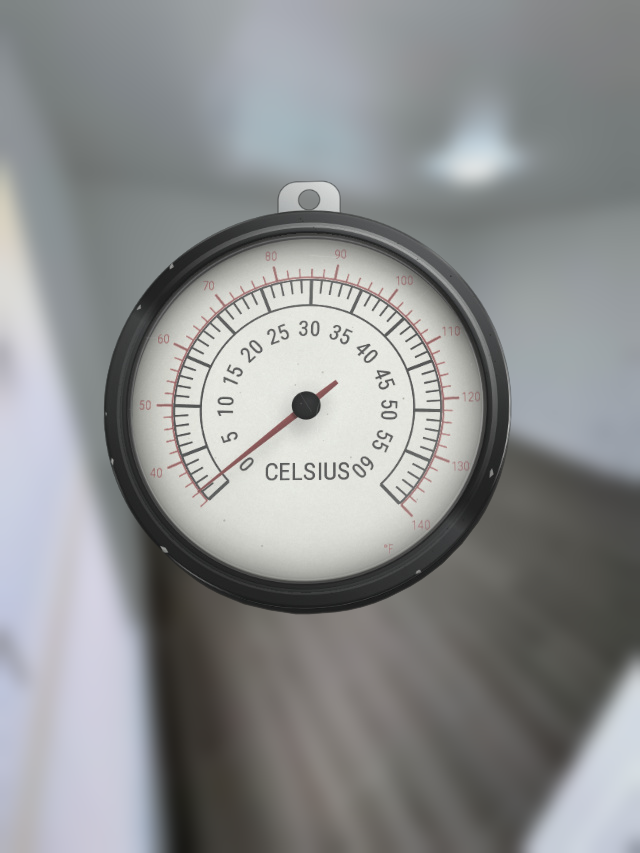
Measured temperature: 1 °C
